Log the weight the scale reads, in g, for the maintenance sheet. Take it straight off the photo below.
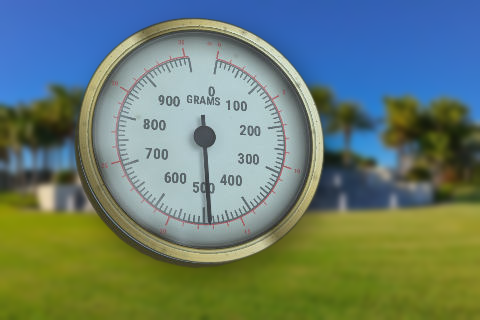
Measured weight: 490 g
